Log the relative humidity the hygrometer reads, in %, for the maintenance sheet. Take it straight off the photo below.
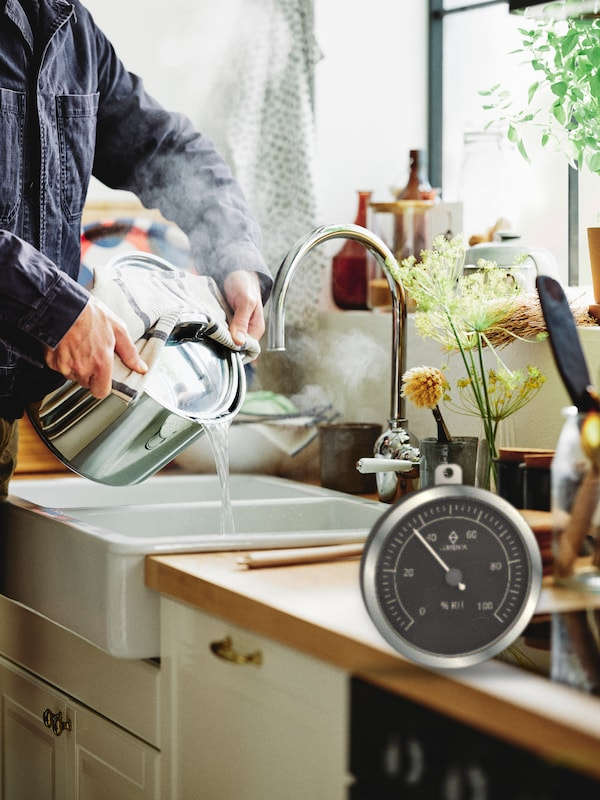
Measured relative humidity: 36 %
